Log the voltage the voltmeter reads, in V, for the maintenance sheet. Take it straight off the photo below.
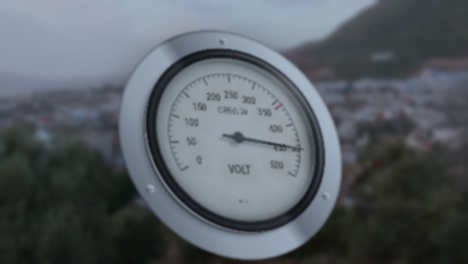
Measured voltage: 450 V
